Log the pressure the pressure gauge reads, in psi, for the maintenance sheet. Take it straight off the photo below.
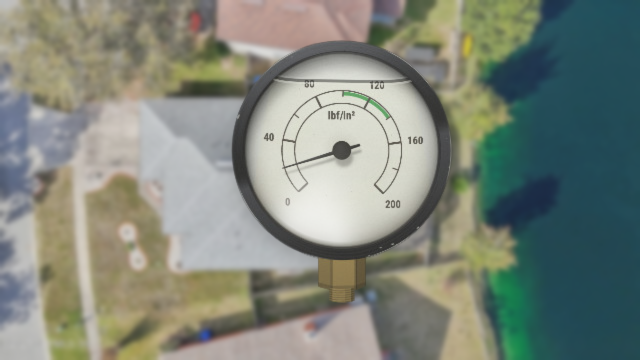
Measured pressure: 20 psi
